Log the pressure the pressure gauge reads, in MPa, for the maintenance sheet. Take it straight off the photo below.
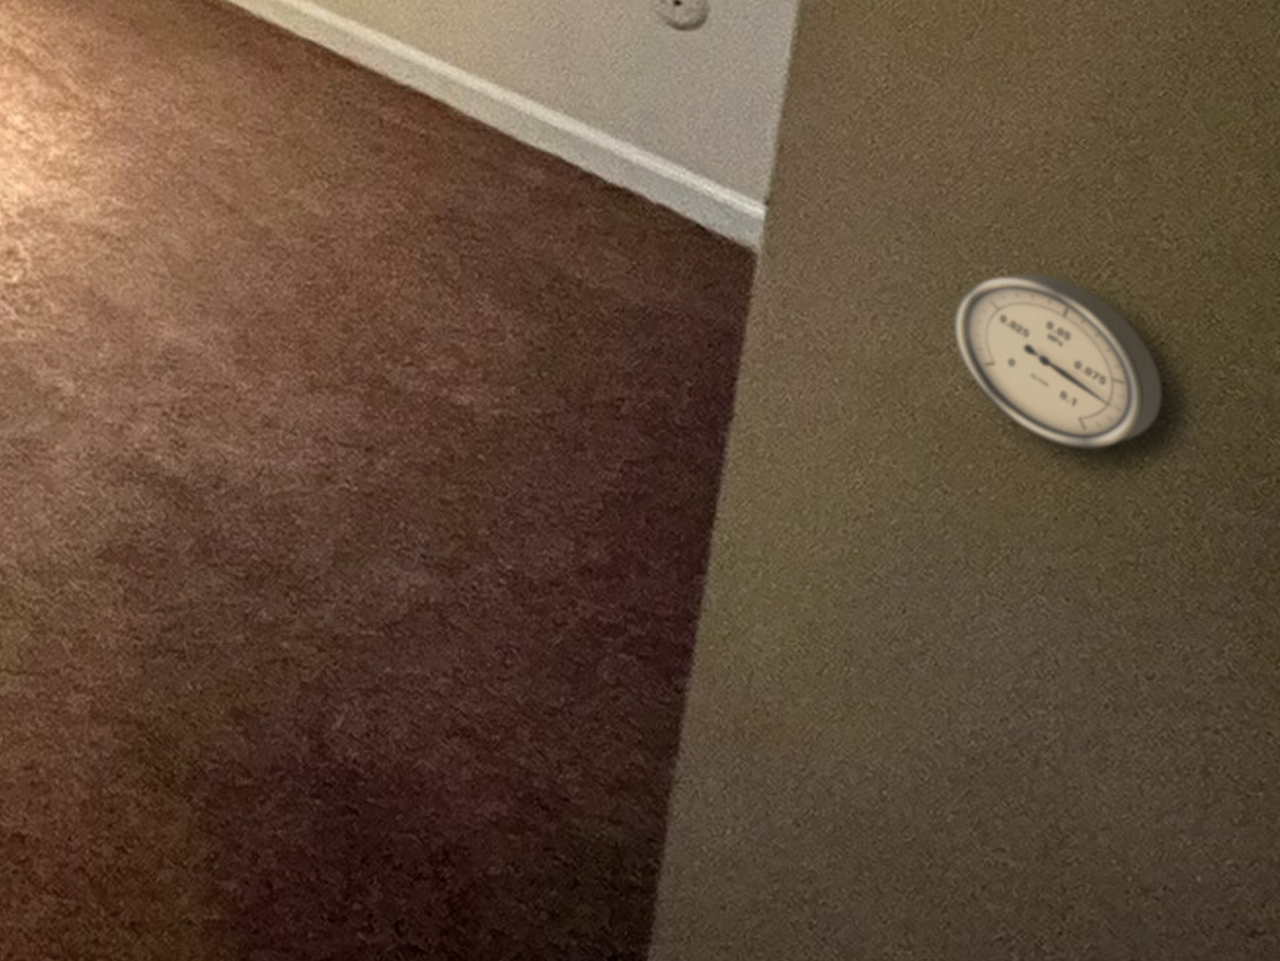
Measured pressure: 0.085 MPa
